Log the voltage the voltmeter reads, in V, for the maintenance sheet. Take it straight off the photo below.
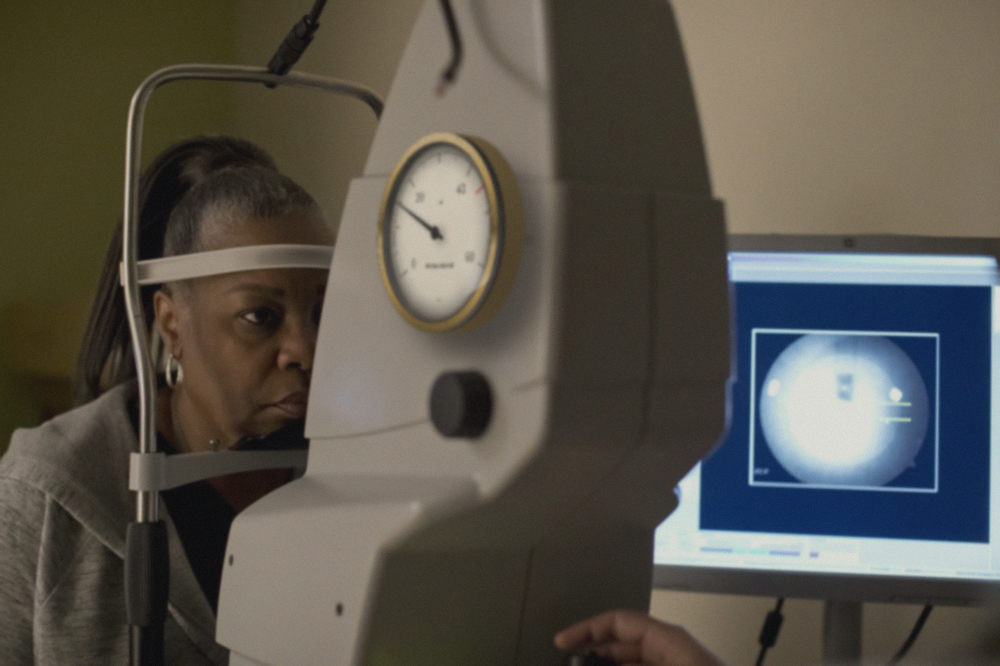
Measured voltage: 15 V
